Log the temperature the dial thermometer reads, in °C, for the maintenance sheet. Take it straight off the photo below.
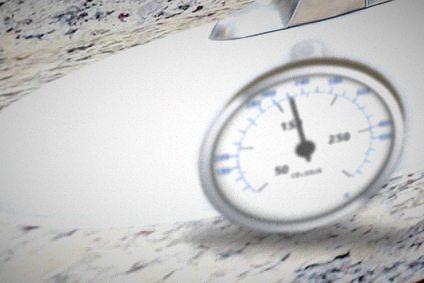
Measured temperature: 162.5 °C
